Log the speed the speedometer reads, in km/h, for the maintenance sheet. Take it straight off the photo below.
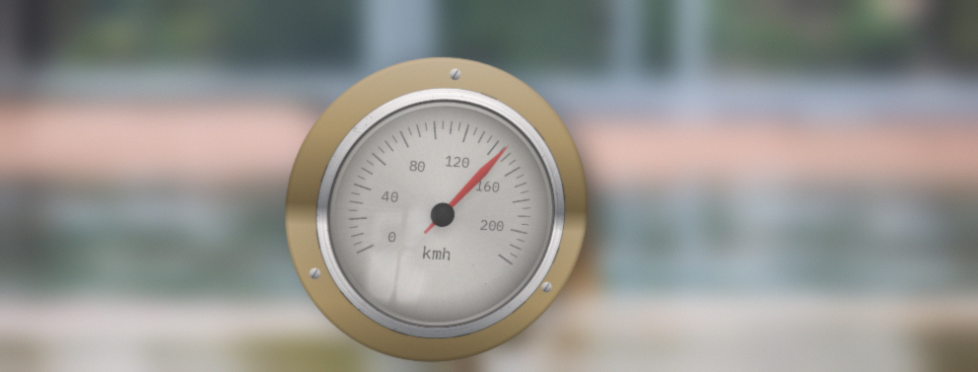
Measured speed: 145 km/h
